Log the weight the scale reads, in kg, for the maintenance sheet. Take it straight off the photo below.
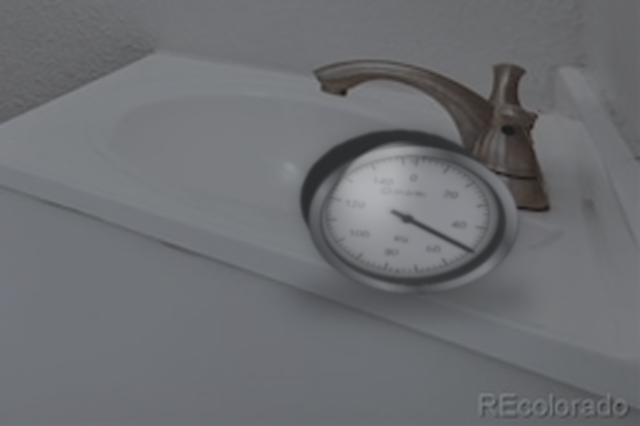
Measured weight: 50 kg
